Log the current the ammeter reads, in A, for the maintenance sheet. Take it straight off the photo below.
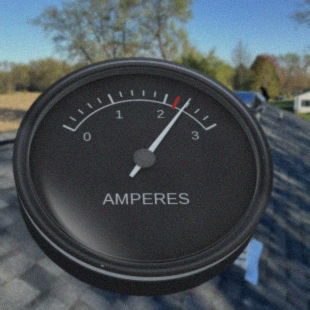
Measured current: 2.4 A
